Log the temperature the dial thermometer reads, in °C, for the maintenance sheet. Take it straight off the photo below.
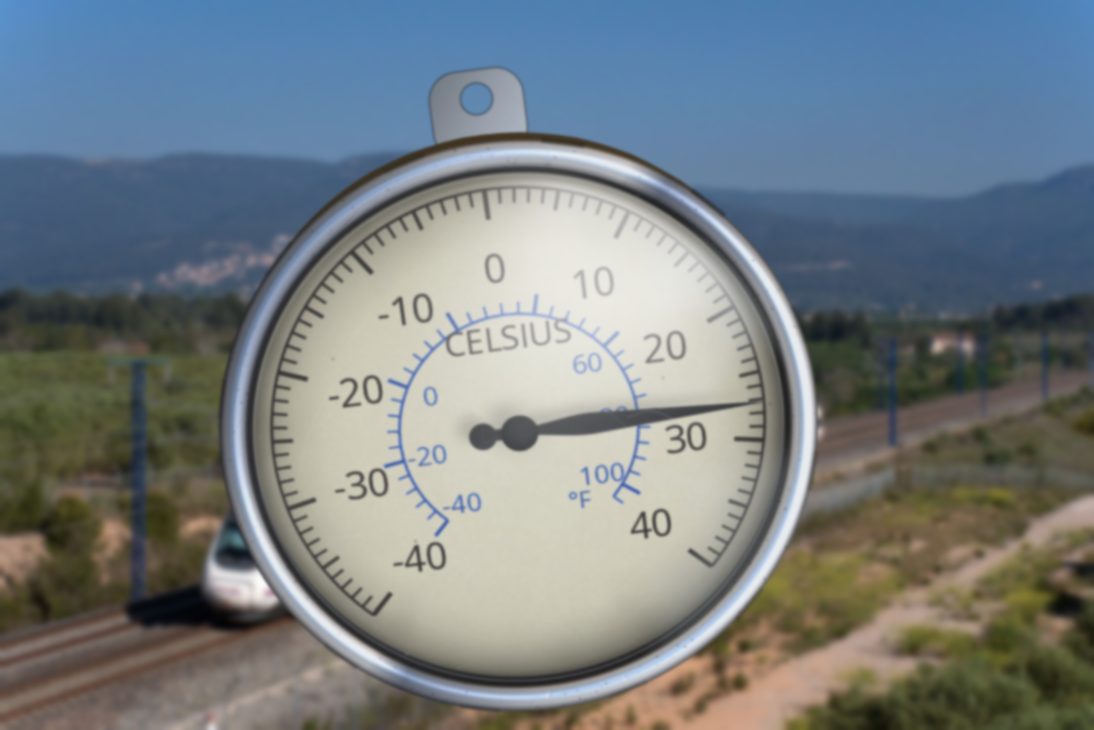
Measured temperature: 27 °C
